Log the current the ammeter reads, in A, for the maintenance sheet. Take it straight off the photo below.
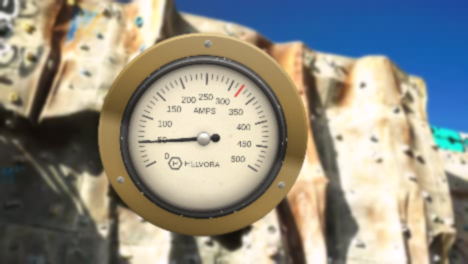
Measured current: 50 A
